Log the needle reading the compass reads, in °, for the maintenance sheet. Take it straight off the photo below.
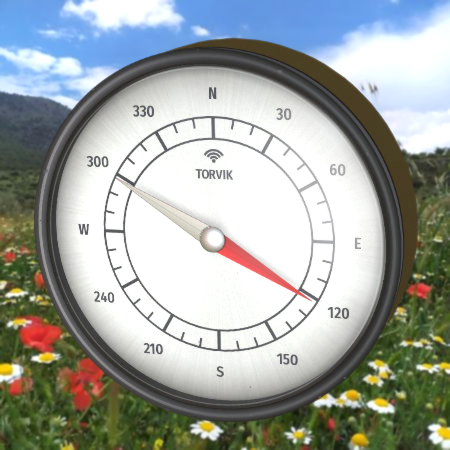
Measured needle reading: 120 °
